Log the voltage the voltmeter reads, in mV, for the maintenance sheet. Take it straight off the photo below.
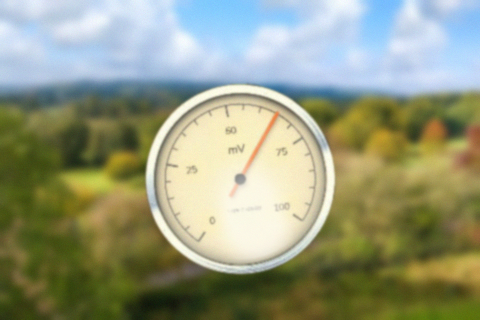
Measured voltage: 65 mV
